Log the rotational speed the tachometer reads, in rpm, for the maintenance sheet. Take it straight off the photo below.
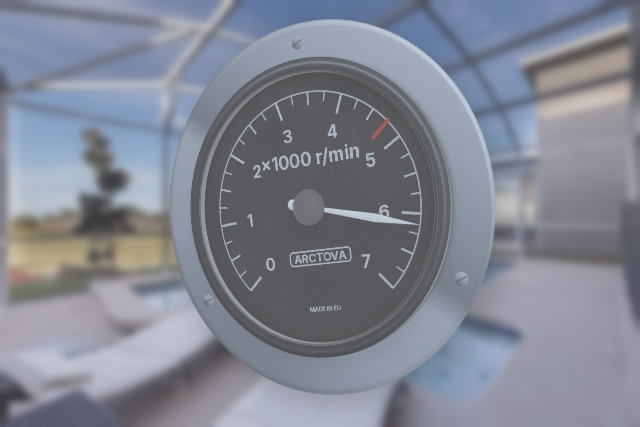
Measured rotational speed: 6125 rpm
